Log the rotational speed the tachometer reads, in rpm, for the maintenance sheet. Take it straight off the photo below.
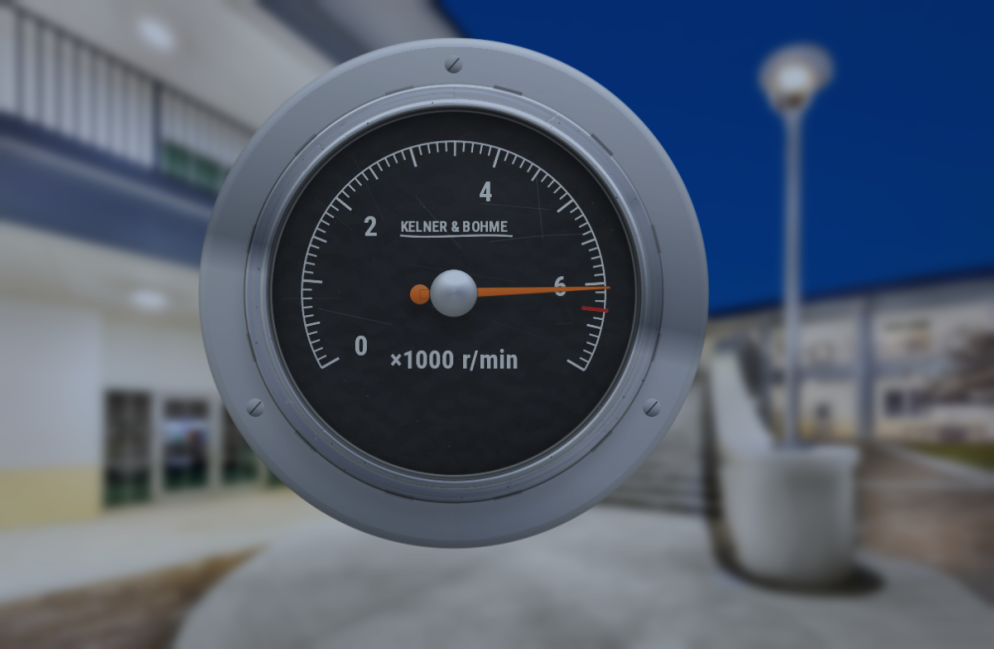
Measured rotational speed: 6050 rpm
